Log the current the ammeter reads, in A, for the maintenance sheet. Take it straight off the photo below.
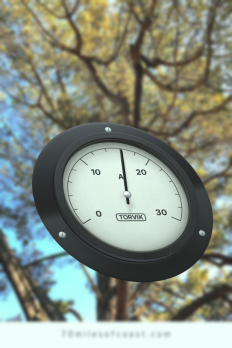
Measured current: 16 A
